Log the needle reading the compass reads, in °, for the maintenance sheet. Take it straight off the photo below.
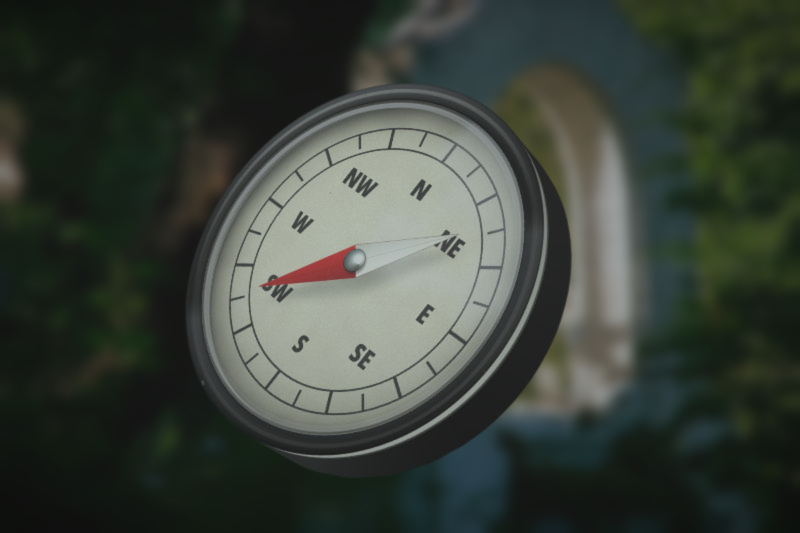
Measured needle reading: 225 °
